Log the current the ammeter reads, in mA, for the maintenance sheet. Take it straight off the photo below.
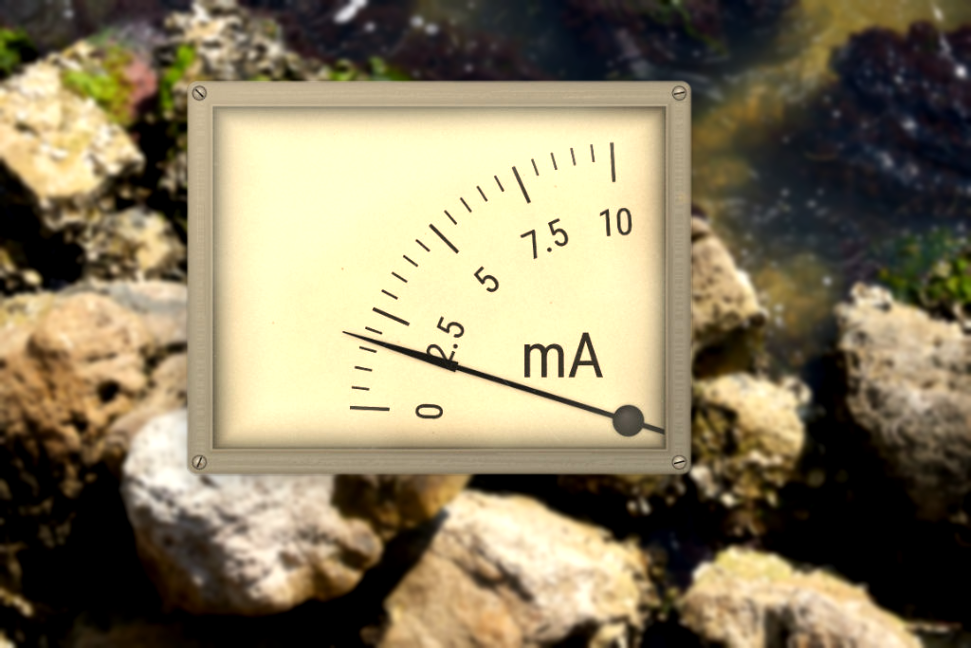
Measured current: 1.75 mA
